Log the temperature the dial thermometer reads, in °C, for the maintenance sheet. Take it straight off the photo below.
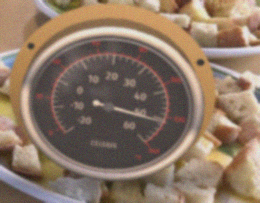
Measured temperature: 50 °C
